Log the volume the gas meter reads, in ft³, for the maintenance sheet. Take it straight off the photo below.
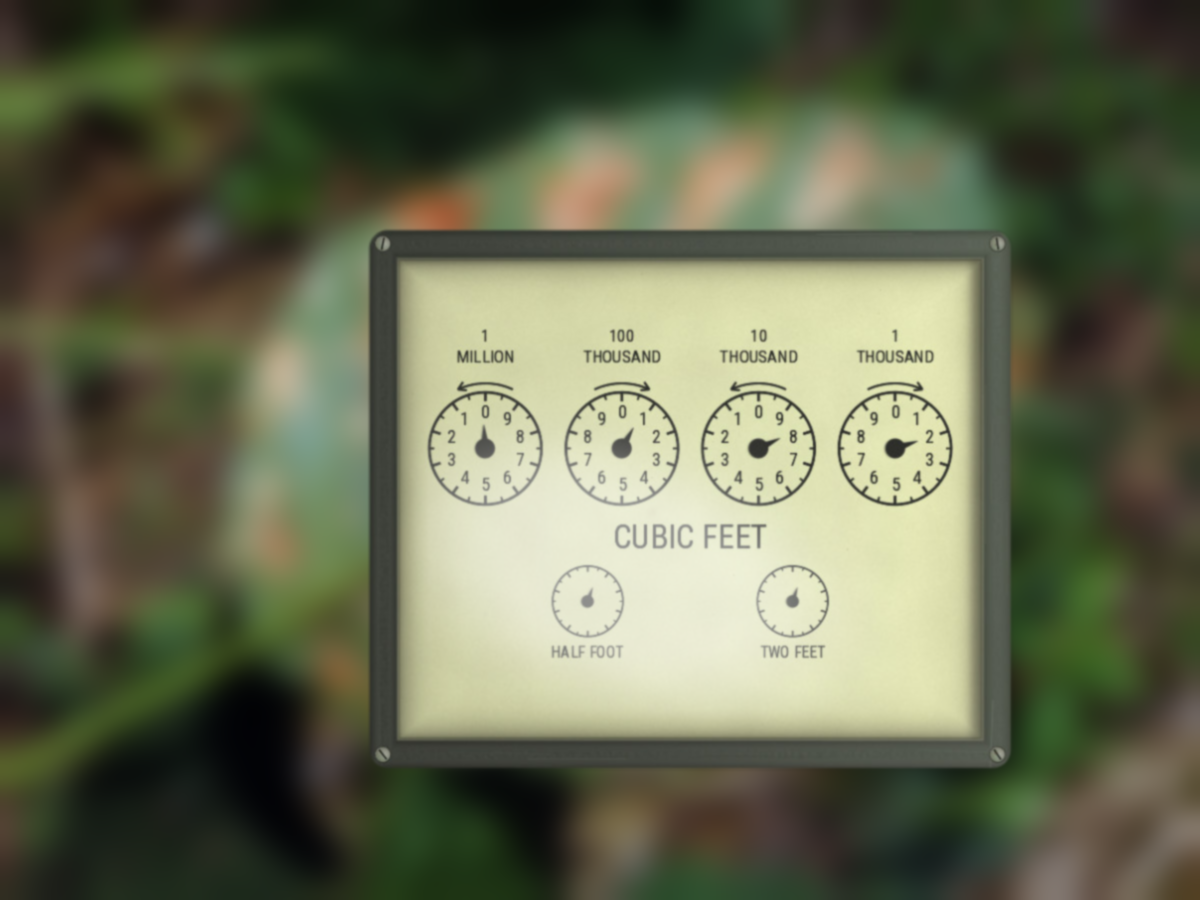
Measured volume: 8200 ft³
